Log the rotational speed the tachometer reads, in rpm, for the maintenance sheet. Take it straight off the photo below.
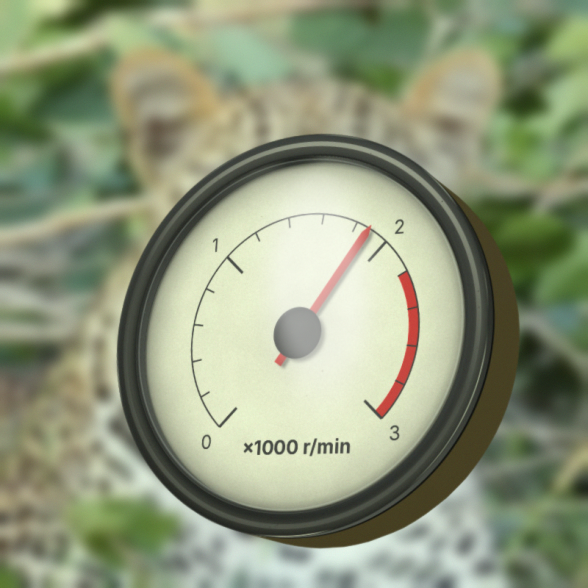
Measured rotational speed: 1900 rpm
